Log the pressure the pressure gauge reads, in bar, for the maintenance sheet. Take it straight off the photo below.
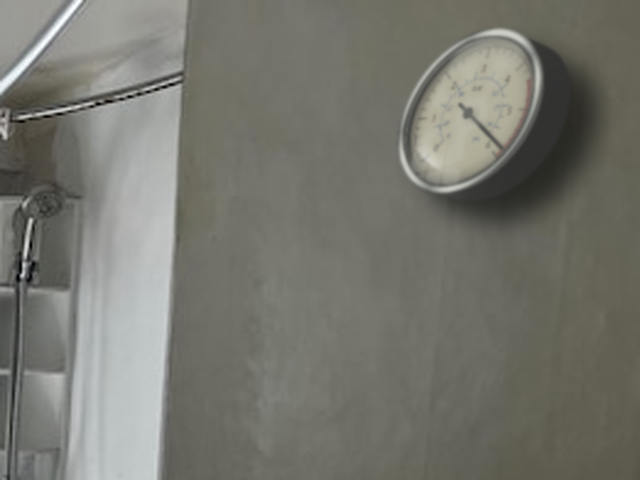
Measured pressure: 5.8 bar
